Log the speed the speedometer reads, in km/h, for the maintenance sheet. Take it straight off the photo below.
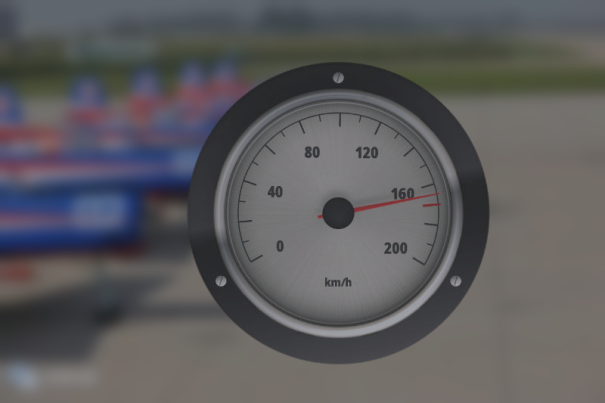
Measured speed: 165 km/h
